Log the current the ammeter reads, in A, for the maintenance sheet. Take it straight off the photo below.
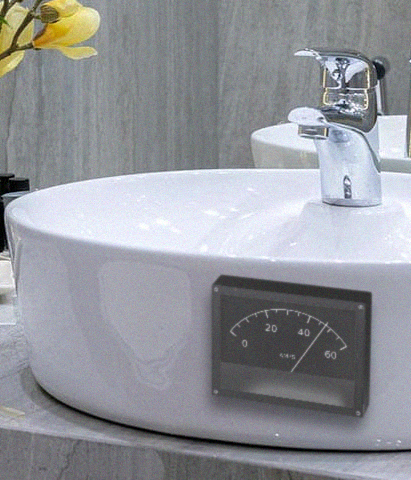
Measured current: 47.5 A
